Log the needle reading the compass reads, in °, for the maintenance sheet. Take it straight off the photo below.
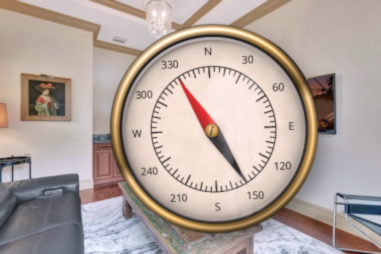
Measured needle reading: 330 °
